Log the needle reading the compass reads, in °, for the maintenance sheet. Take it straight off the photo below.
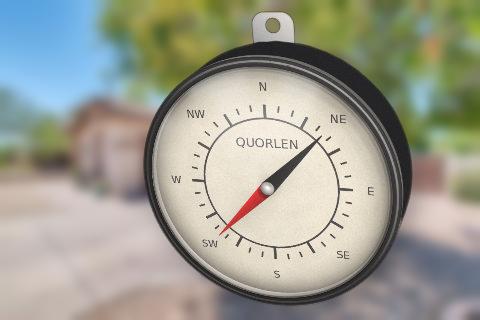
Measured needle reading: 225 °
